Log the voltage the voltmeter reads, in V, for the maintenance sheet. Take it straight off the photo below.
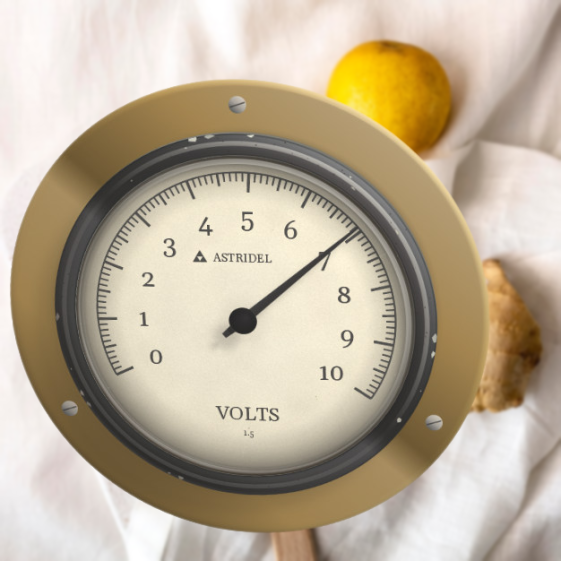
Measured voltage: 6.9 V
